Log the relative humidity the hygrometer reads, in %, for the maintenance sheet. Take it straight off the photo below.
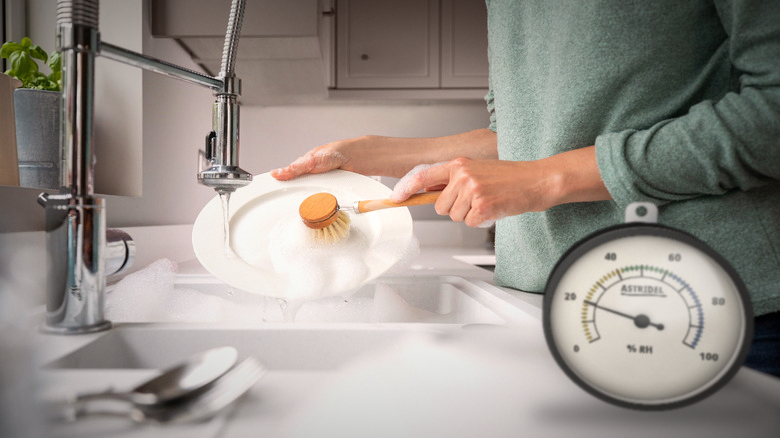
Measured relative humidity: 20 %
